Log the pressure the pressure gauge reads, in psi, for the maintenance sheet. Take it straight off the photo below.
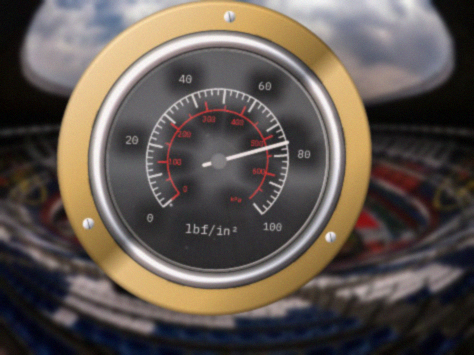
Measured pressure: 76 psi
